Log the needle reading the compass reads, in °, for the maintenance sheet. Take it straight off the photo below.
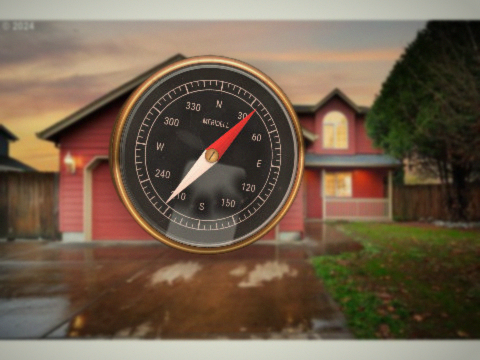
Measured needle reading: 35 °
